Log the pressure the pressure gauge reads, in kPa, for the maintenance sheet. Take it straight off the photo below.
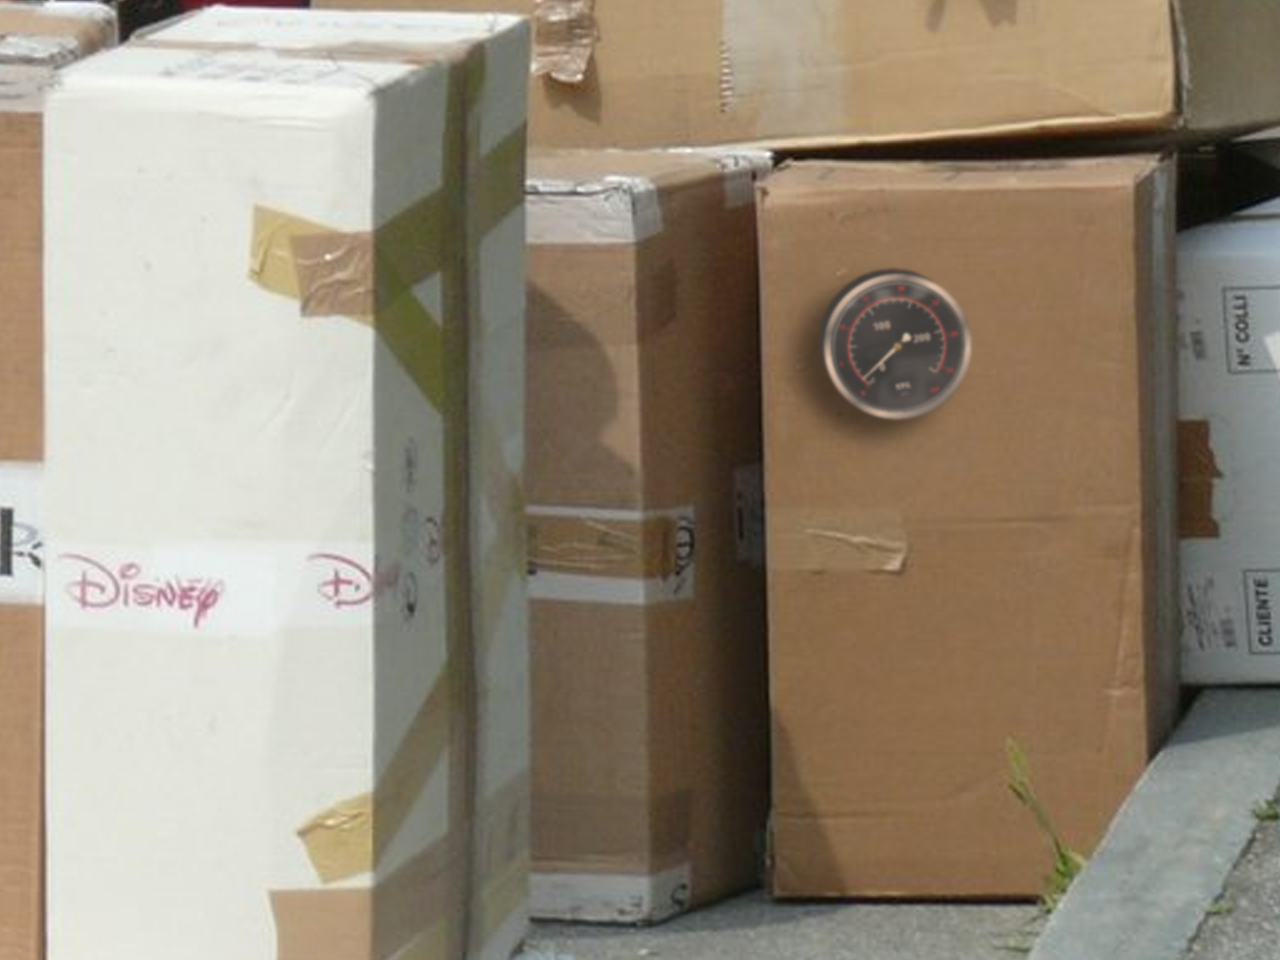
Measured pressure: 10 kPa
